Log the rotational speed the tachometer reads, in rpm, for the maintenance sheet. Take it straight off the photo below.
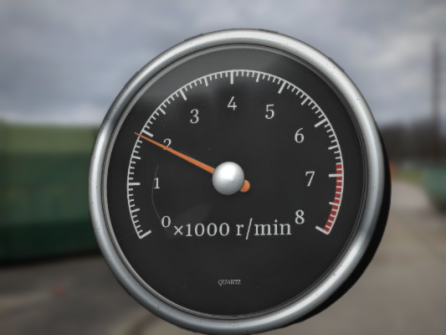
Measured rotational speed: 1900 rpm
